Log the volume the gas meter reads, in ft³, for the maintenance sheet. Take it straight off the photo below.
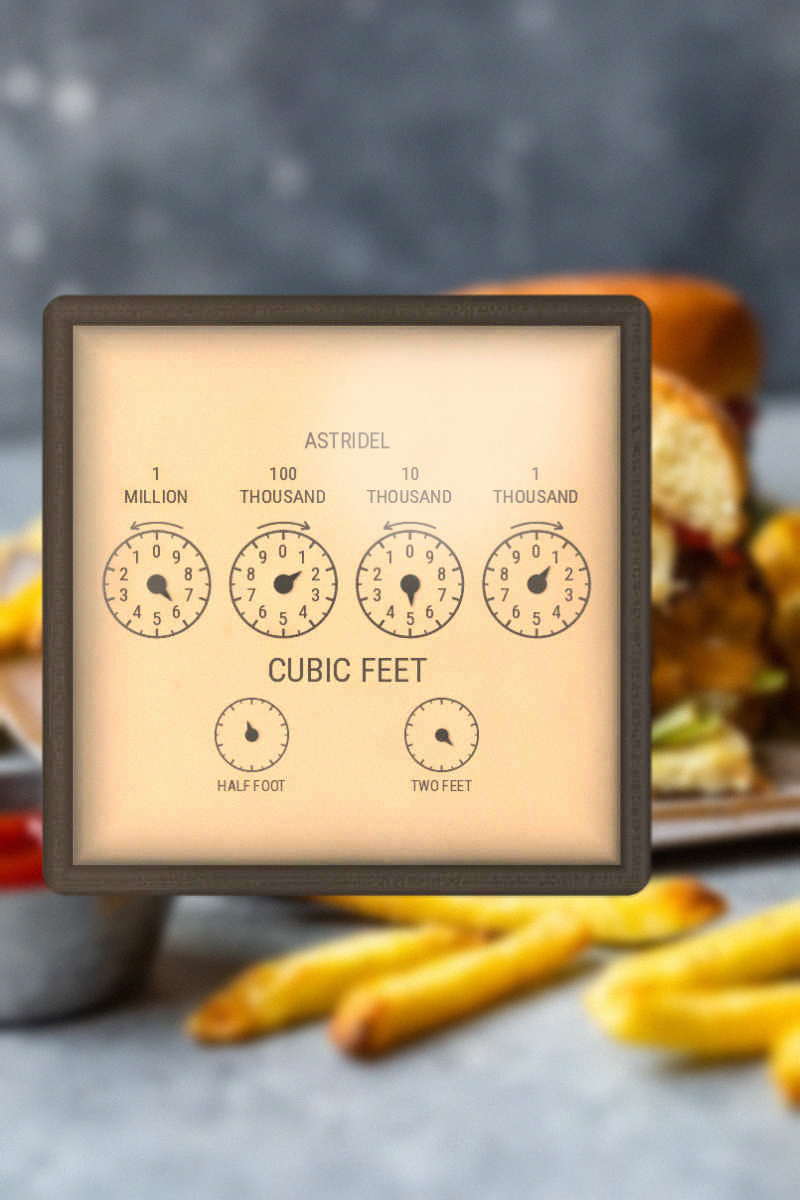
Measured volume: 615100 ft³
